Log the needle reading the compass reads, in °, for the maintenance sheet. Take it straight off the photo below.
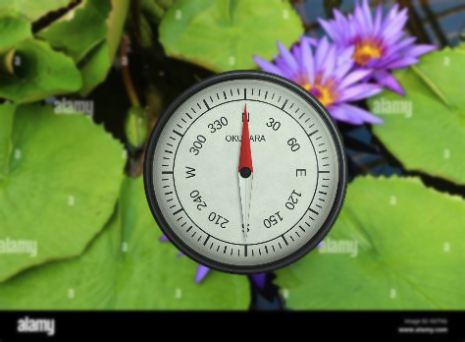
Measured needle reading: 0 °
